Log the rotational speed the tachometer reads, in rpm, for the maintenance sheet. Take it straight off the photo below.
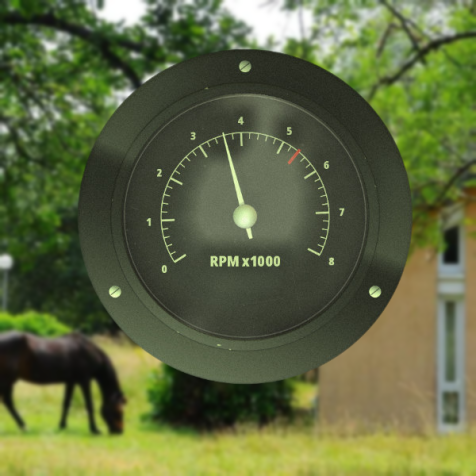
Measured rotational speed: 3600 rpm
